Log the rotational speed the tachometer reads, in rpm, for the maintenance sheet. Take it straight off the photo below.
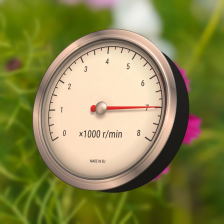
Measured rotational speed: 7000 rpm
